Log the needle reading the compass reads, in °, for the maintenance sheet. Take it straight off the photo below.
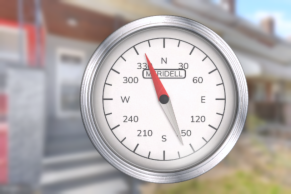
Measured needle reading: 337.5 °
